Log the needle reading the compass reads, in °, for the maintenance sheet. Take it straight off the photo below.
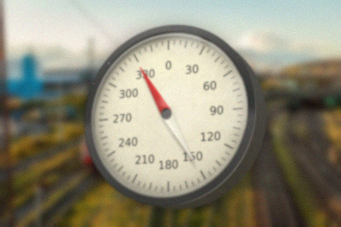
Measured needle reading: 330 °
